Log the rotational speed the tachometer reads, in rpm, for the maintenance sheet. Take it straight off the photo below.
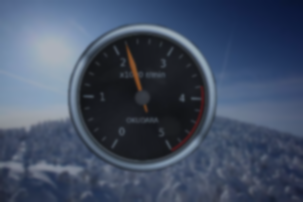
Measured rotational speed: 2200 rpm
